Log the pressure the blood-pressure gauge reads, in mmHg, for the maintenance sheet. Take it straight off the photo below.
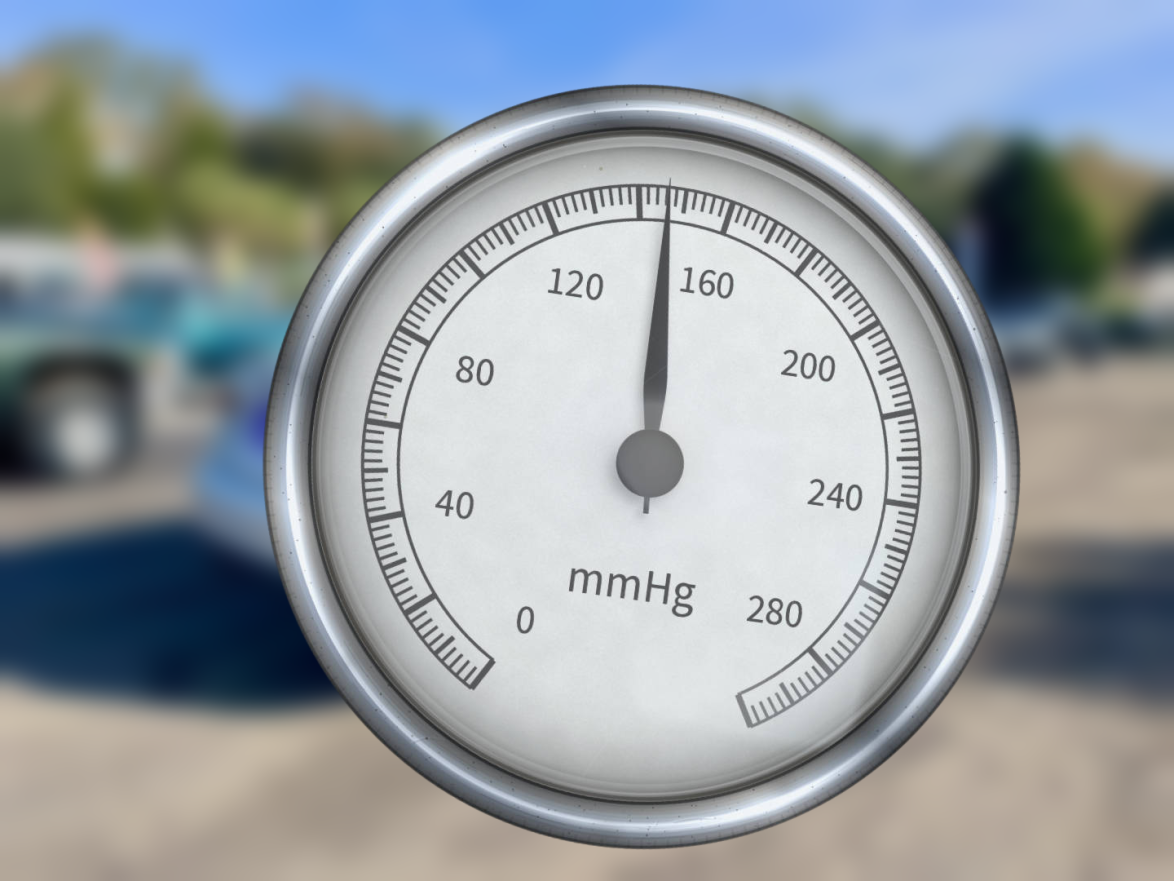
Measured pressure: 146 mmHg
